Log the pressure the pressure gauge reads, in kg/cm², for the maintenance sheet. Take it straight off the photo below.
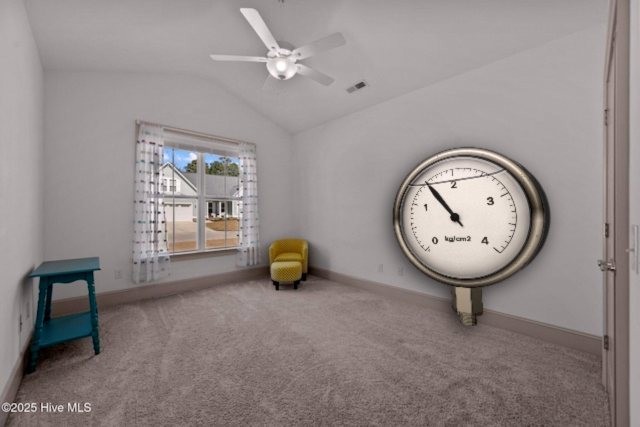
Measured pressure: 1.5 kg/cm²
